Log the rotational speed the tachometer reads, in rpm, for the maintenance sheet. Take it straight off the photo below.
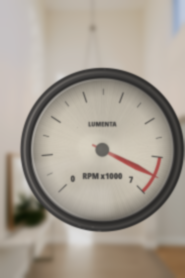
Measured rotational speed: 6500 rpm
